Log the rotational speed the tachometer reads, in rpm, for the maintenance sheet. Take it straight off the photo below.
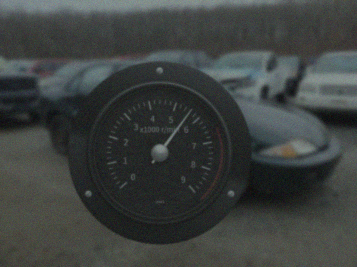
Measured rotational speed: 5600 rpm
